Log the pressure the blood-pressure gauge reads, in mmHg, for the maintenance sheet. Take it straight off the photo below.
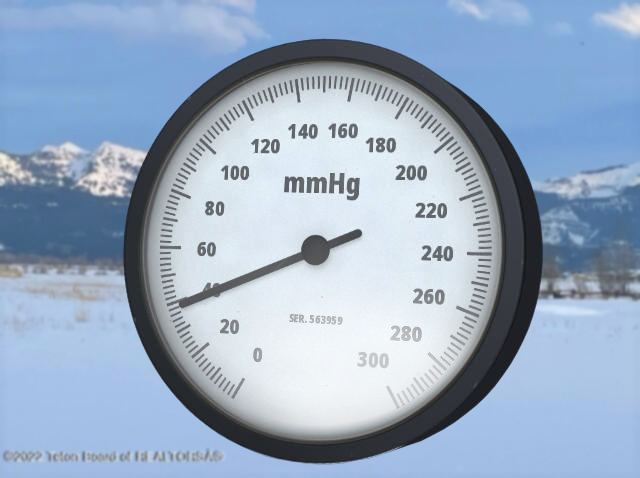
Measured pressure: 38 mmHg
